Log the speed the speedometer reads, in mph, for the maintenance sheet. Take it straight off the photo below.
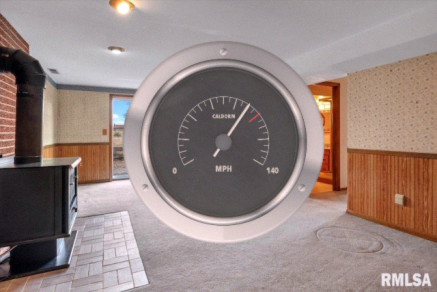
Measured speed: 90 mph
